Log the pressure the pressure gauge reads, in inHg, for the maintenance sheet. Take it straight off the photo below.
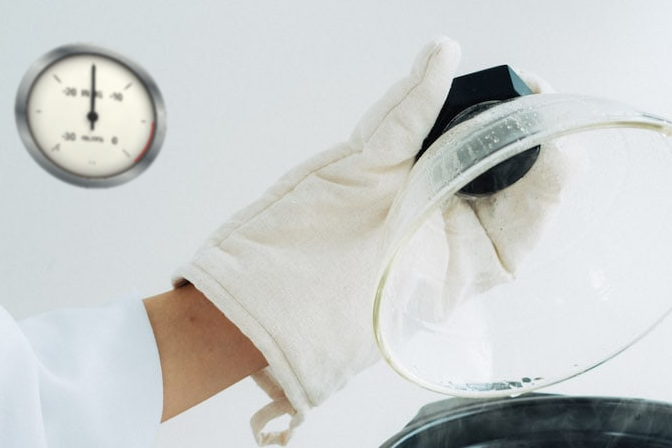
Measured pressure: -15 inHg
